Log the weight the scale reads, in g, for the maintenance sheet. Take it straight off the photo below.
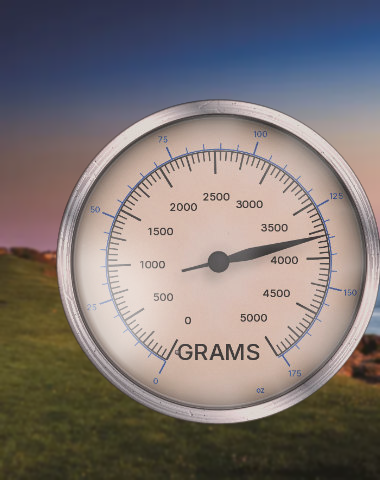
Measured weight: 3800 g
